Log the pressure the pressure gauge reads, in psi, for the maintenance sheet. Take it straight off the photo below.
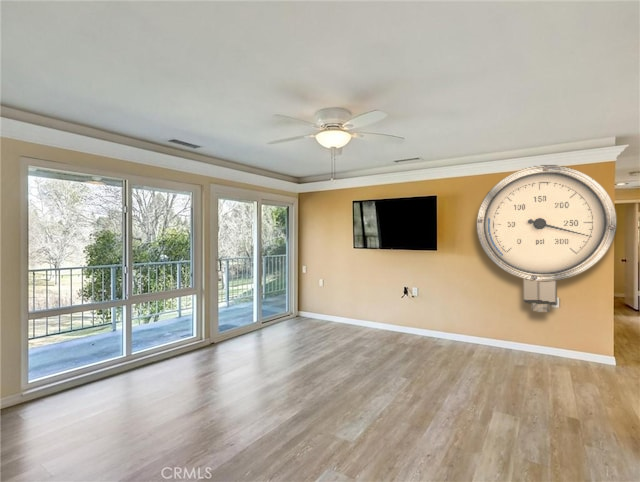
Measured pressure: 270 psi
